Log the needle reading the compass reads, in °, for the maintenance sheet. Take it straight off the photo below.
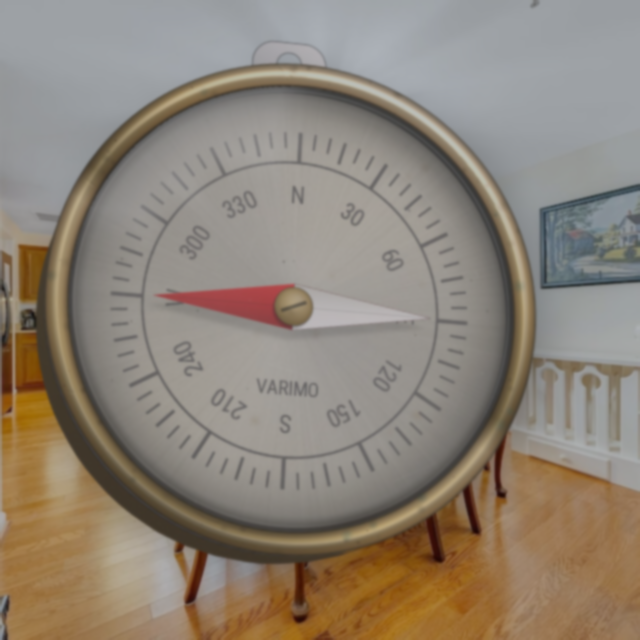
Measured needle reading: 270 °
